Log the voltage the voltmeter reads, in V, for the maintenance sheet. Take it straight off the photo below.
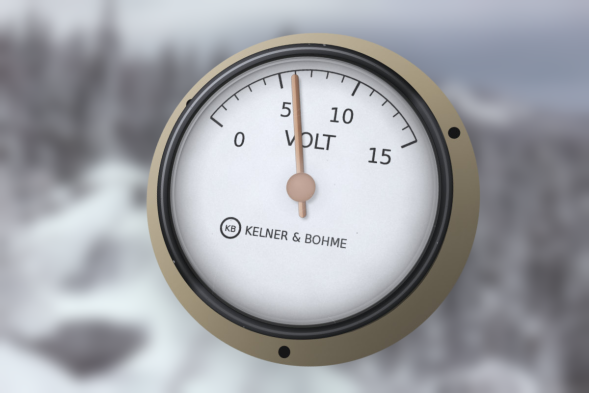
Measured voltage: 6 V
